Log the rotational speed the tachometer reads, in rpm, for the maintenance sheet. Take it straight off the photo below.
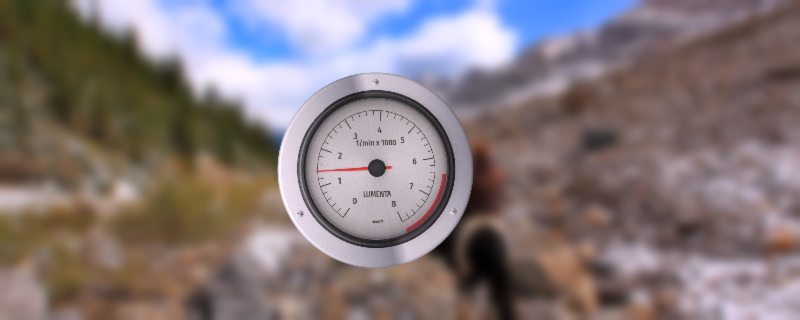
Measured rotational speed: 1400 rpm
